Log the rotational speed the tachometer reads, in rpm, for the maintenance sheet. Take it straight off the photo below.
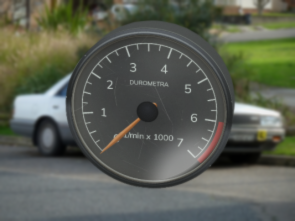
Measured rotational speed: 0 rpm
